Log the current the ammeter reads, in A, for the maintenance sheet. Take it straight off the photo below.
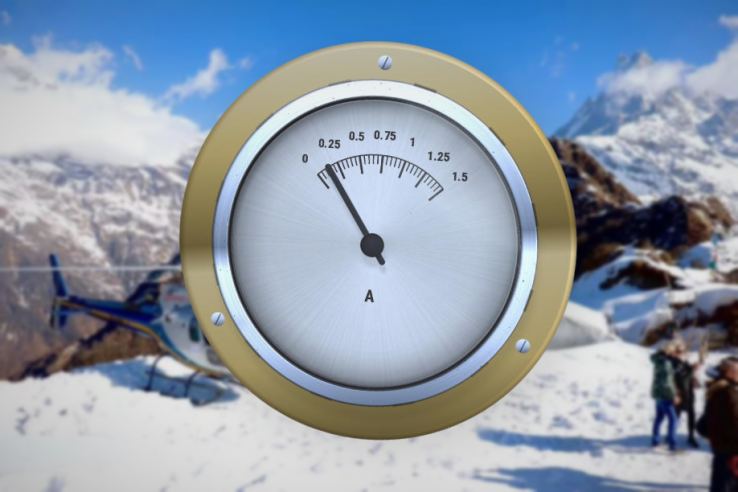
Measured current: 0.15 A
